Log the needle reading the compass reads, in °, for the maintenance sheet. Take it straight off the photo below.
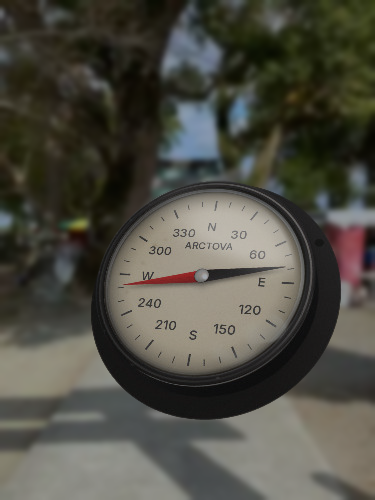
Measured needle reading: 260 °
